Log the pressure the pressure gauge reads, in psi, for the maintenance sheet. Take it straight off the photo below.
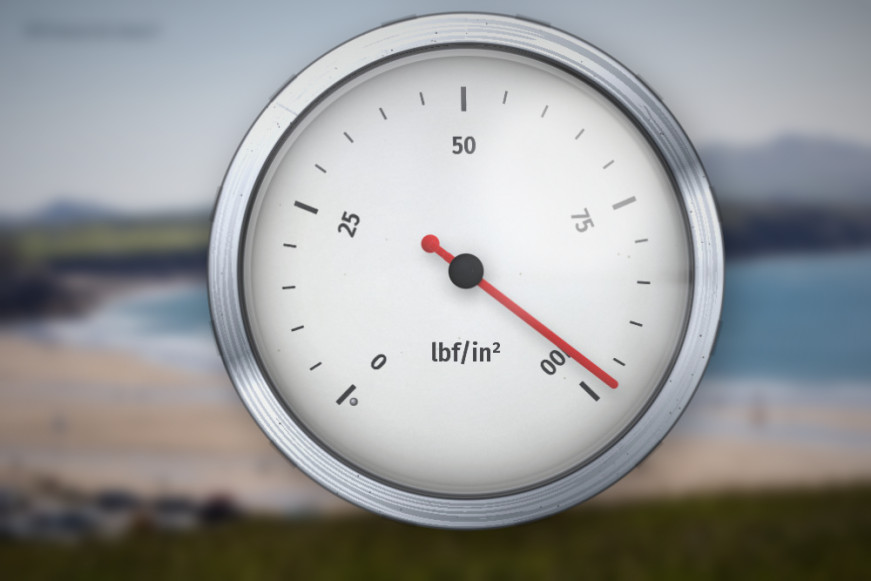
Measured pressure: 97.5 psi
